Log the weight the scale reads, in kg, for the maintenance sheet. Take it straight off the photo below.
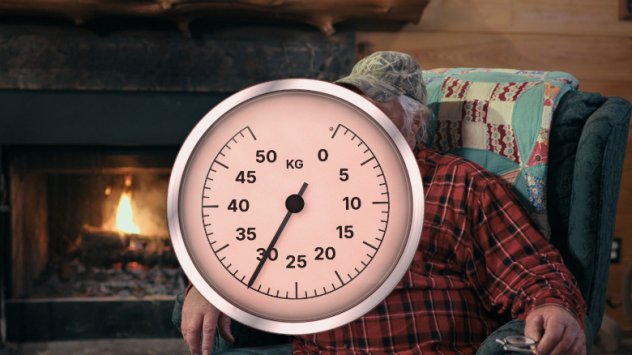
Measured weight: 30 kg
